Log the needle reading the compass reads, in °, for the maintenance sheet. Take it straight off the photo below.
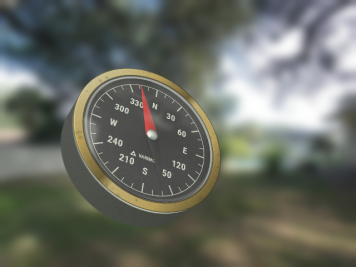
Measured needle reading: 340 °
